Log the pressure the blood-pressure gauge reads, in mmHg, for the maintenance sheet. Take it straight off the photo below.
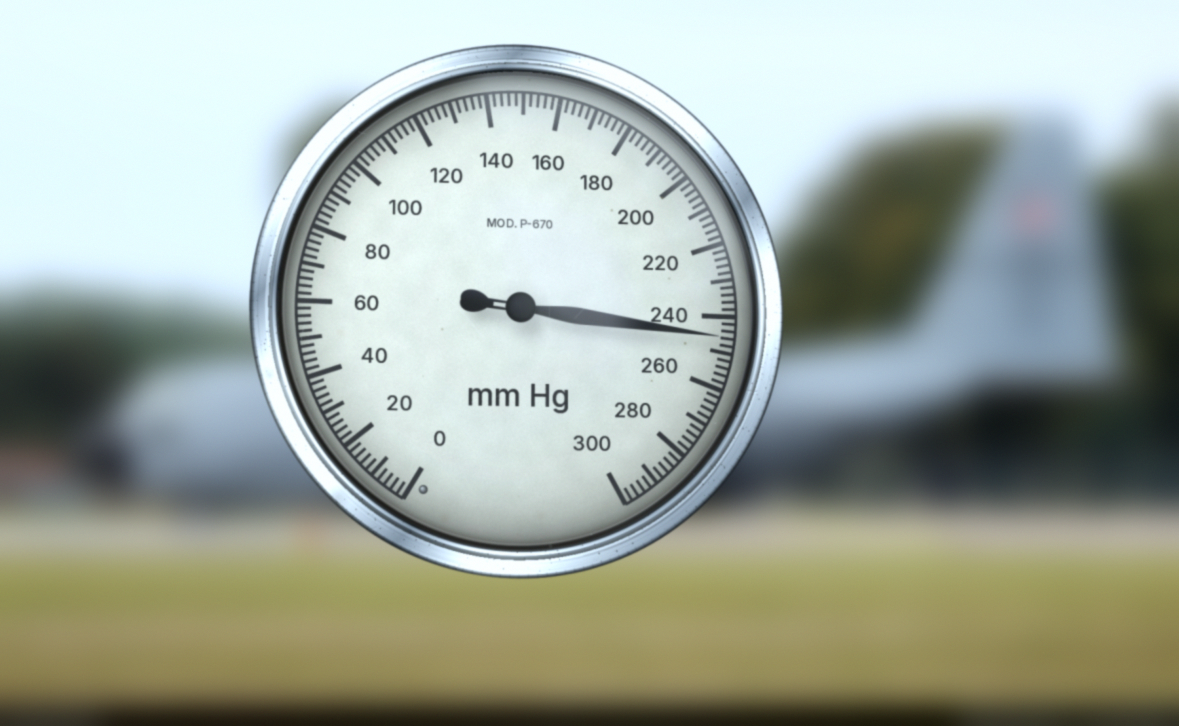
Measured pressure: 246 mmHg
